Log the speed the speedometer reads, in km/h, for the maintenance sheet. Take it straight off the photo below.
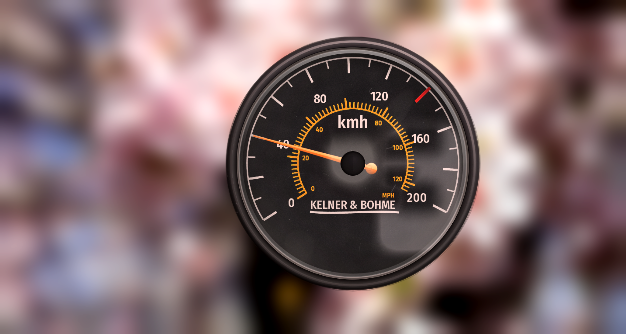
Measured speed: 40 km/h
